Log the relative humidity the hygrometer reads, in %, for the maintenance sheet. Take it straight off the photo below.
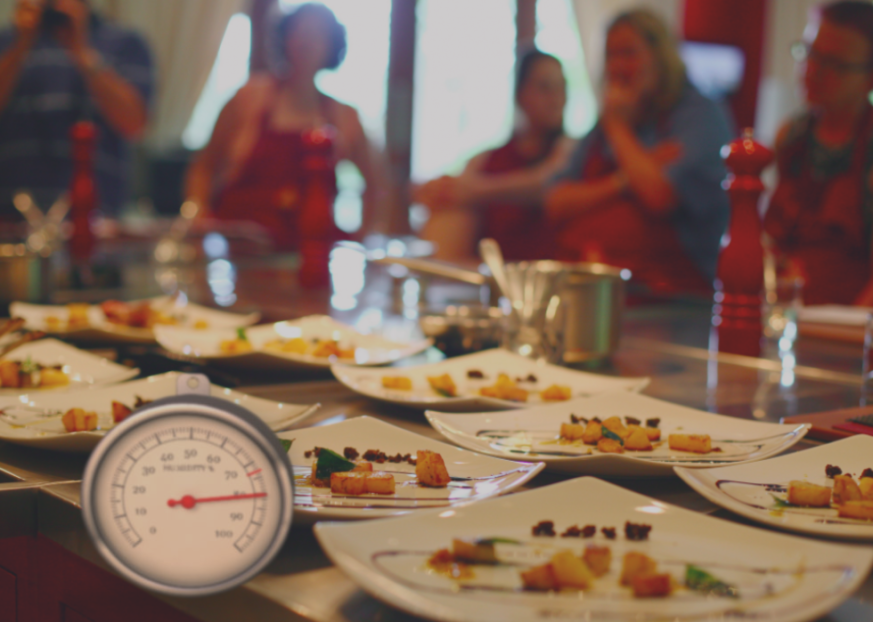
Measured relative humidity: 80 %
